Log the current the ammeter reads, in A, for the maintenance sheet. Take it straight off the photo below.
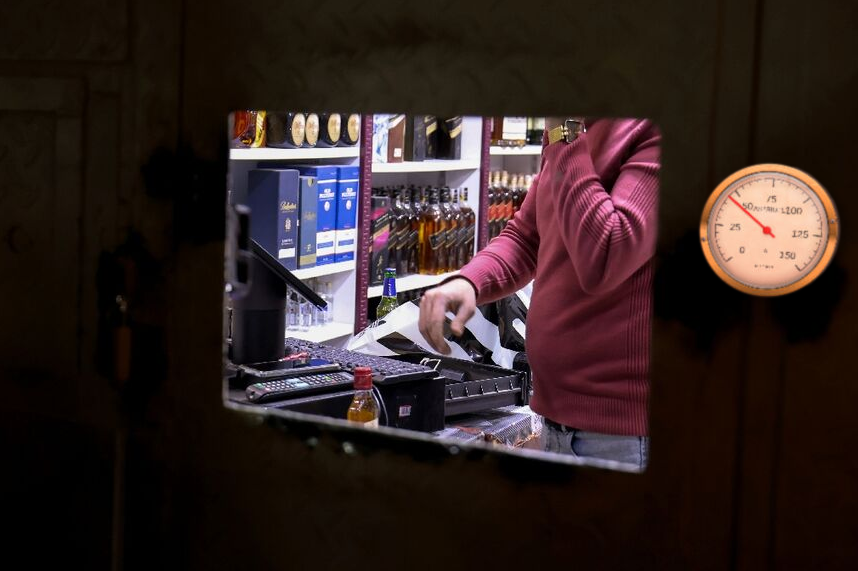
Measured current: 45 A
